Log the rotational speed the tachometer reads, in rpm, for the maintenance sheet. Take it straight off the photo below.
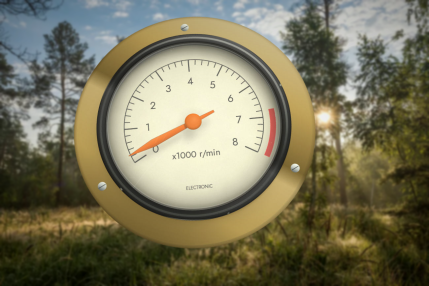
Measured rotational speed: 200 rpm
